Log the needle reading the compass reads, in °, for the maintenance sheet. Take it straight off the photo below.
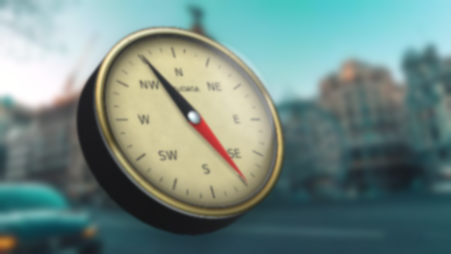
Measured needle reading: 150 °
